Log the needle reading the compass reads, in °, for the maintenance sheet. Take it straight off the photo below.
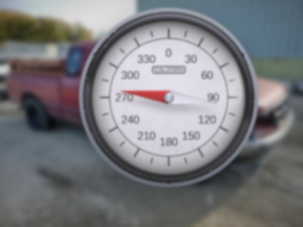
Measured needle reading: 277.5 °
